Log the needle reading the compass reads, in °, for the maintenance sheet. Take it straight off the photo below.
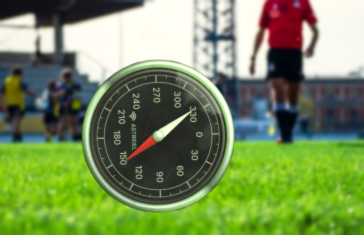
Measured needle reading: 145 °
